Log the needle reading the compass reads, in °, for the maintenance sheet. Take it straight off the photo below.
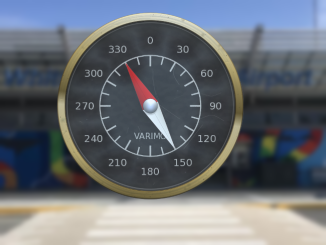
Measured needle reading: 330 °
